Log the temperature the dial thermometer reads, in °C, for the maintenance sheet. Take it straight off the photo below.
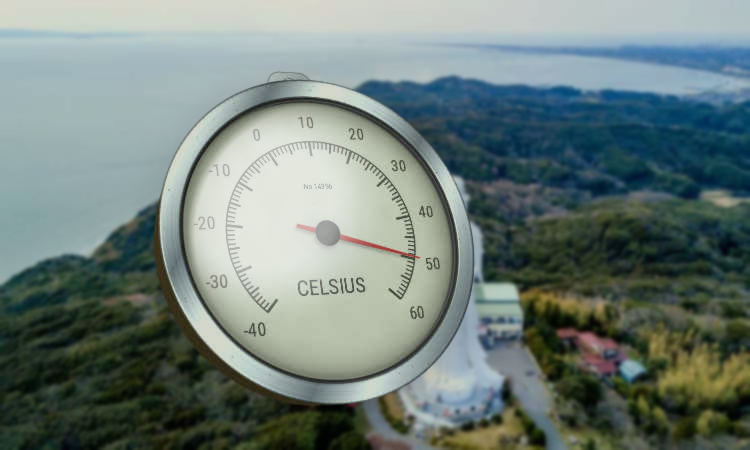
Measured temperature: 50 °C
